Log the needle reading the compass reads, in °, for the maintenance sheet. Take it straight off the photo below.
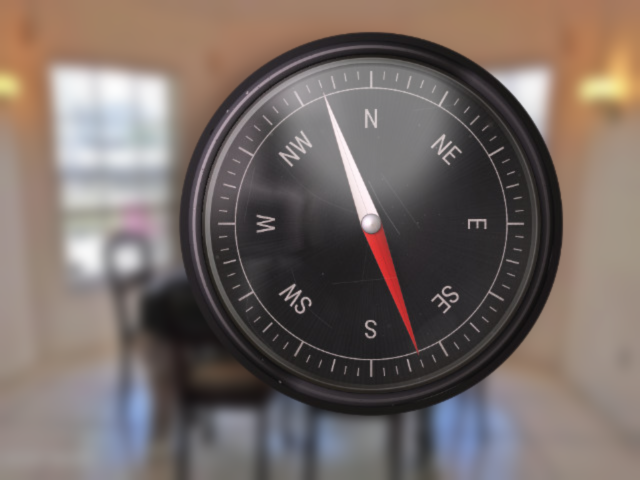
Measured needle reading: 160 °
